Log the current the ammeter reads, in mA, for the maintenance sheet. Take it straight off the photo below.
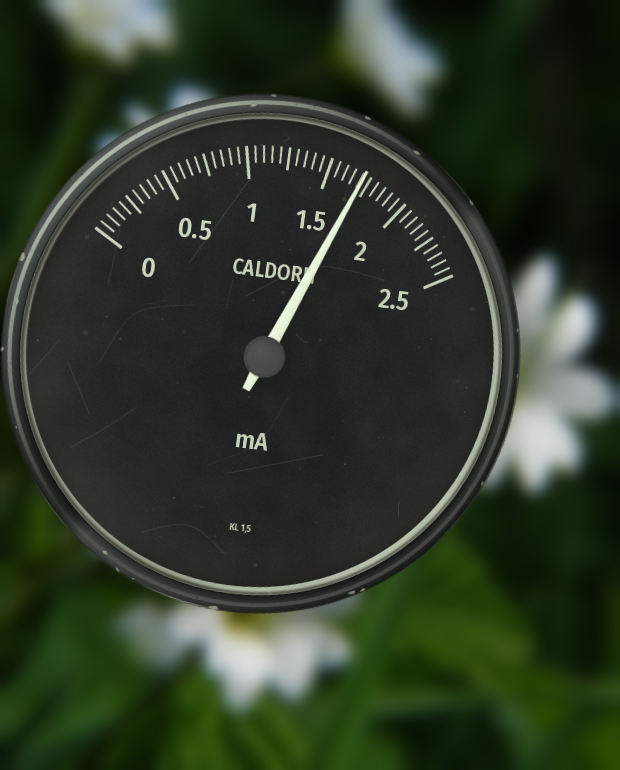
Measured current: 1.7 mA
